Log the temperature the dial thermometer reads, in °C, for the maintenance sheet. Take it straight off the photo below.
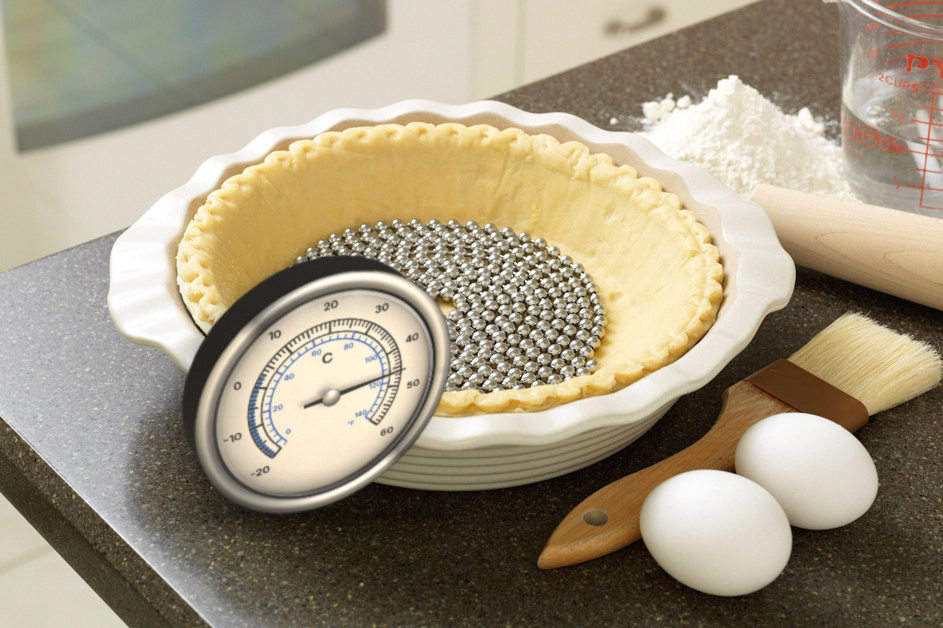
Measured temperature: 45 °C
